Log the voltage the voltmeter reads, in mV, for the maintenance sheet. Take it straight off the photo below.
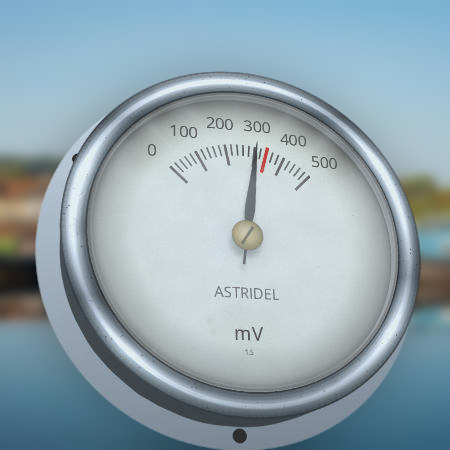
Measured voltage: 300 mV
